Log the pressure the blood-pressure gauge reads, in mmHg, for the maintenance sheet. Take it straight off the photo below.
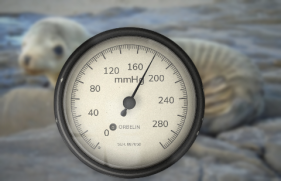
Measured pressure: 180 mmHg
